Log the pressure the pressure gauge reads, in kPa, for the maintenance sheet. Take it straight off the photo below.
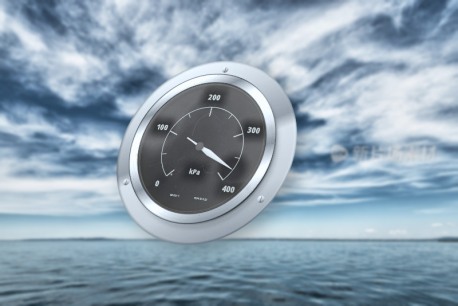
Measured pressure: 375 kPa
